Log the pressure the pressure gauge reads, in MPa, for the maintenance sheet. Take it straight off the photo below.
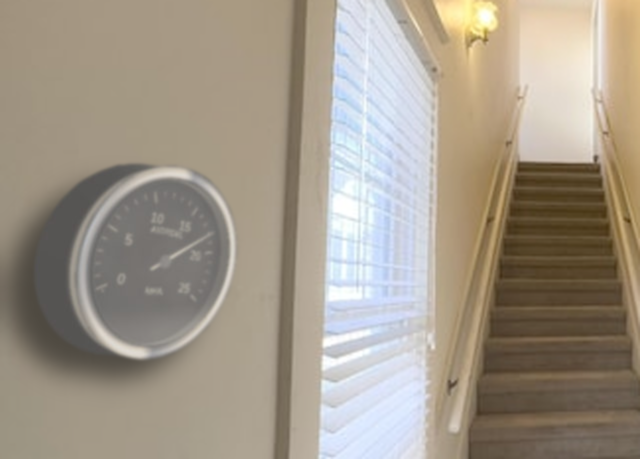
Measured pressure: 18 MPa
